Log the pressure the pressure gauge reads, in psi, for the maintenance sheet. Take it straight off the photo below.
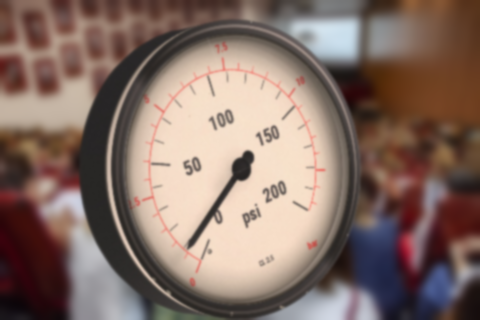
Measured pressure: 10 psi
